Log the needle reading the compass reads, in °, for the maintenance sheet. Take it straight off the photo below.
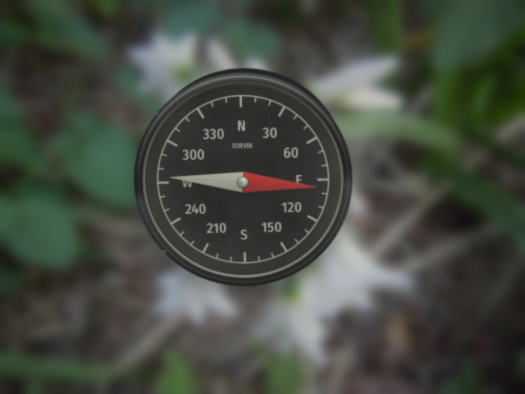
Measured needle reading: 95 °
